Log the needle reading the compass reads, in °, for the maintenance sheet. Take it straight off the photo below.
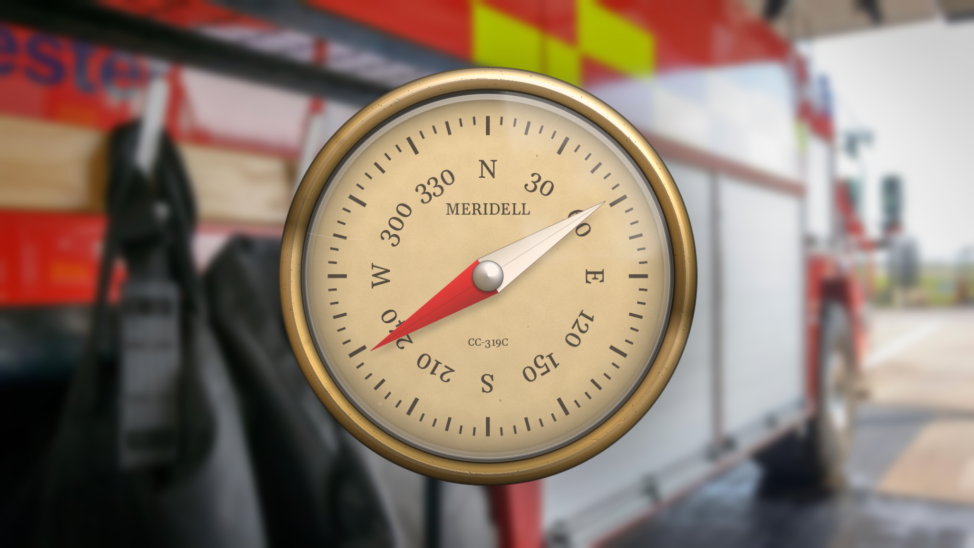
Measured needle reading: 237.5 °
